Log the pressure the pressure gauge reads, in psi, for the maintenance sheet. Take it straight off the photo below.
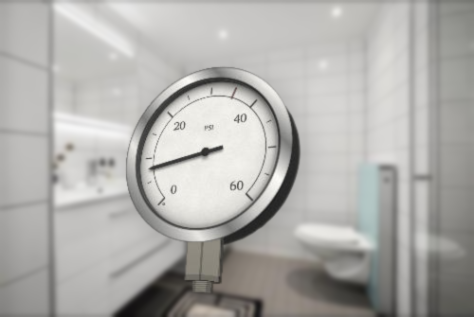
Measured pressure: 7.5 psi
